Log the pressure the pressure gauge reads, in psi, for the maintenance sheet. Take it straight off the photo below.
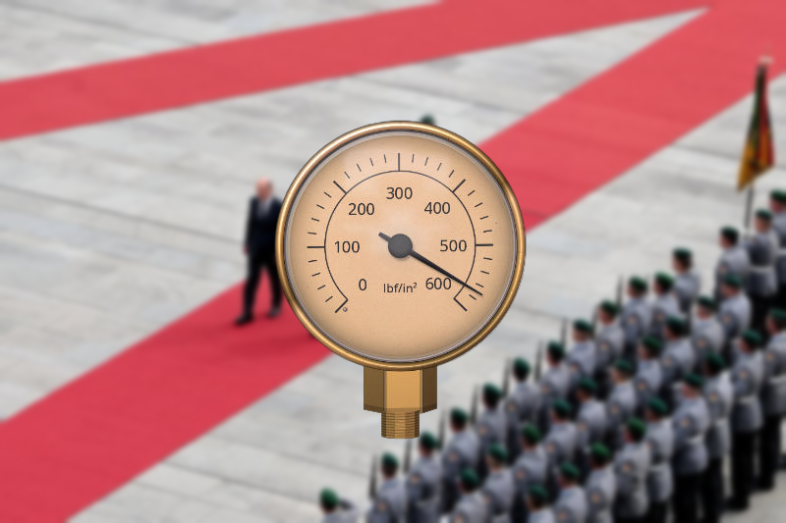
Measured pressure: 570 psi
